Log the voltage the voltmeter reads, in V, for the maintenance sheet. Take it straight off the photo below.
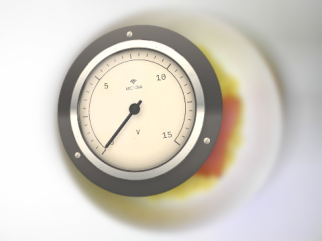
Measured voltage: 0 V
